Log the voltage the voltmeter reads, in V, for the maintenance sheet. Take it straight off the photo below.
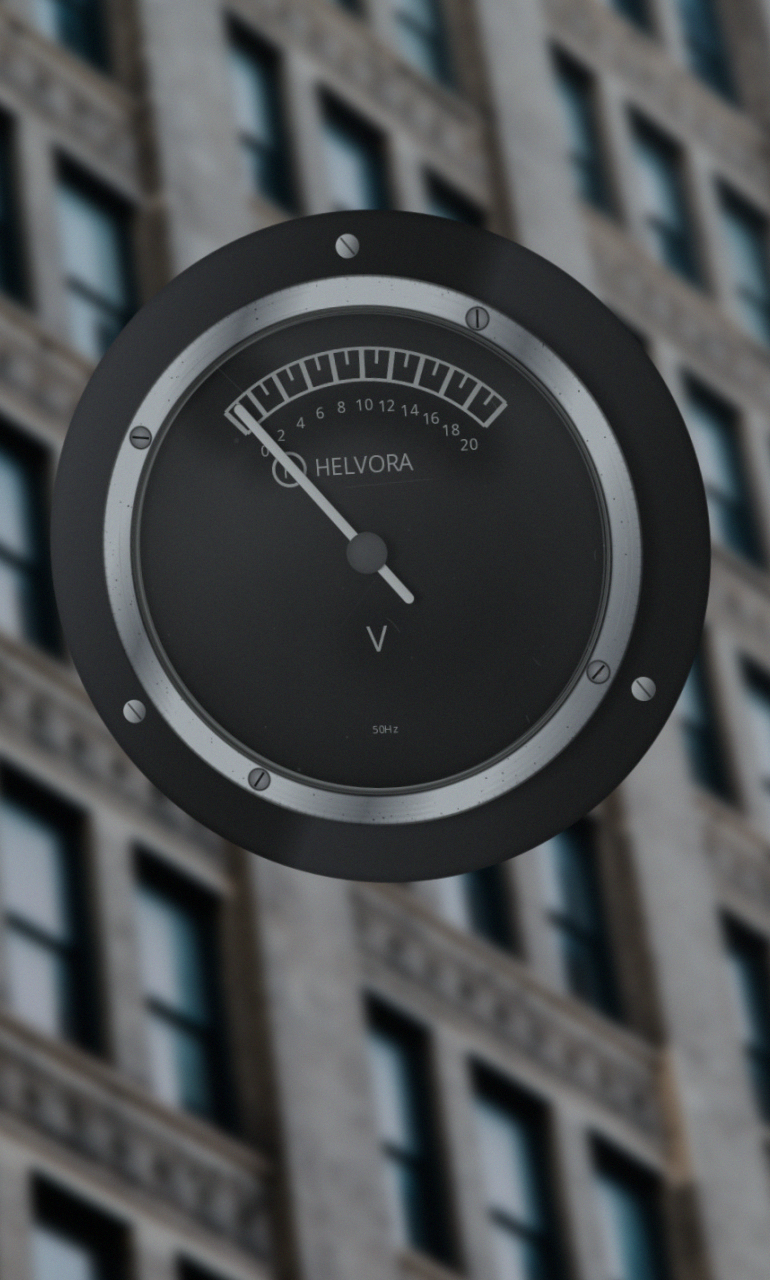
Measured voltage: 1 V
